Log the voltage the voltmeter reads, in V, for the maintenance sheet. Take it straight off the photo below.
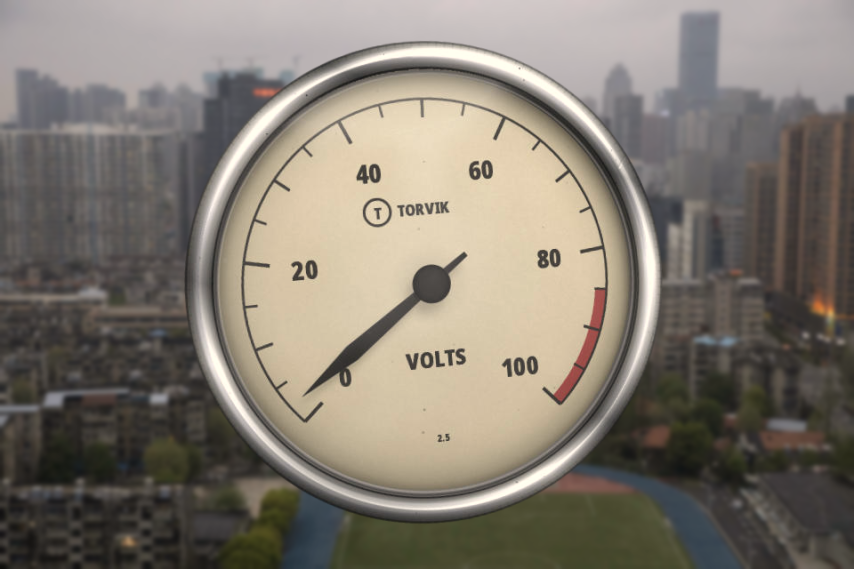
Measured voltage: 2.5 V
